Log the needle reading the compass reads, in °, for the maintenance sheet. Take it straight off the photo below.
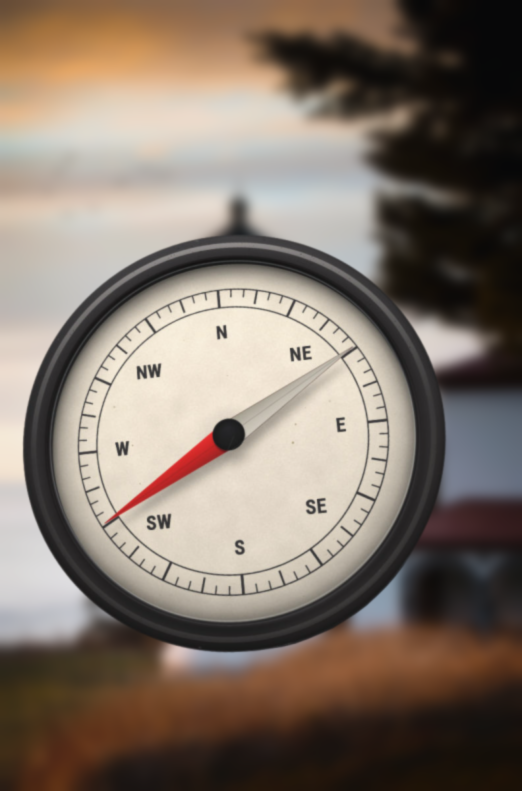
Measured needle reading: 240 °
